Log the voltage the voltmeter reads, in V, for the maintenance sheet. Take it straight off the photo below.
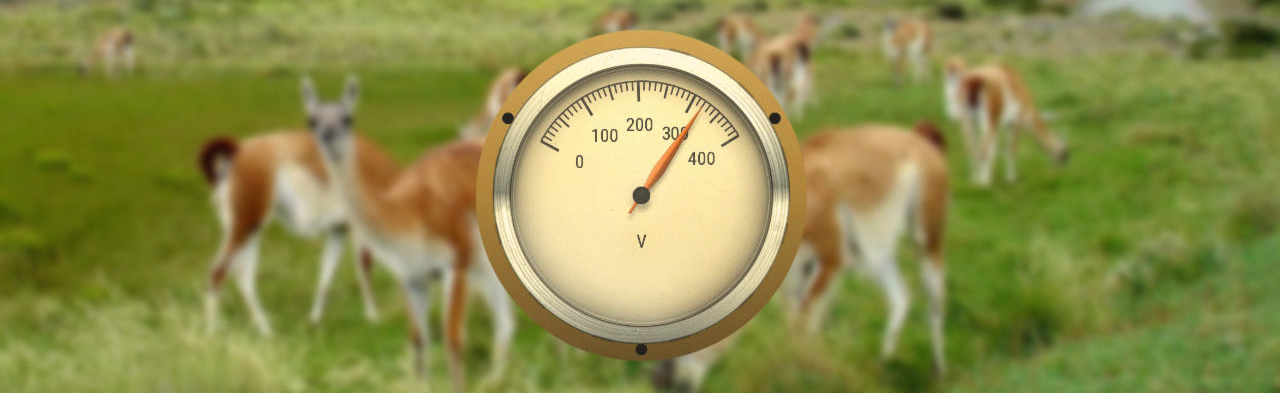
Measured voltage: 320 V
